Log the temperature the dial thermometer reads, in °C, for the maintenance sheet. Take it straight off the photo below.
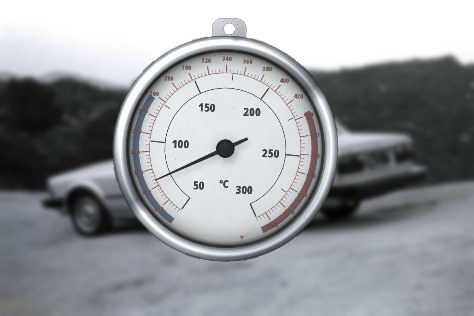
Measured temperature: 75 °C
